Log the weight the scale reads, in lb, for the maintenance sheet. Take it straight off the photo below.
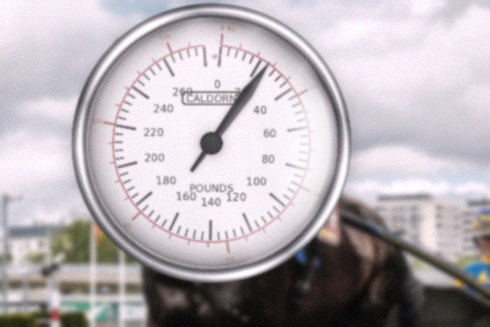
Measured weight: 24 lb
